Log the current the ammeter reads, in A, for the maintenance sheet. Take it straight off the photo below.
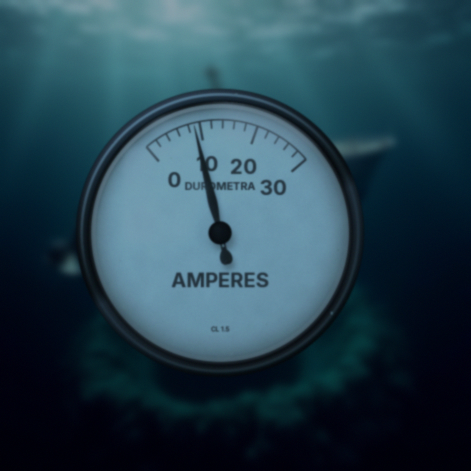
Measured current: 9 A
